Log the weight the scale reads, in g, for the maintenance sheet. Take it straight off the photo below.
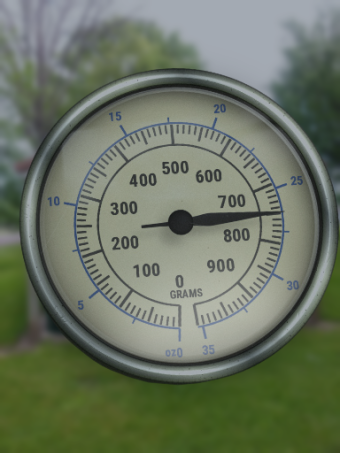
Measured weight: 750 g
